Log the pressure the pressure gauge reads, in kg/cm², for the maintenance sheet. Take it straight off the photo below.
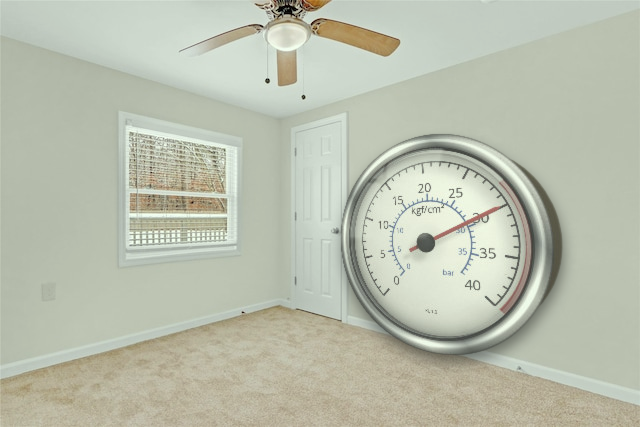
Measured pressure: 30 kg/cm²
